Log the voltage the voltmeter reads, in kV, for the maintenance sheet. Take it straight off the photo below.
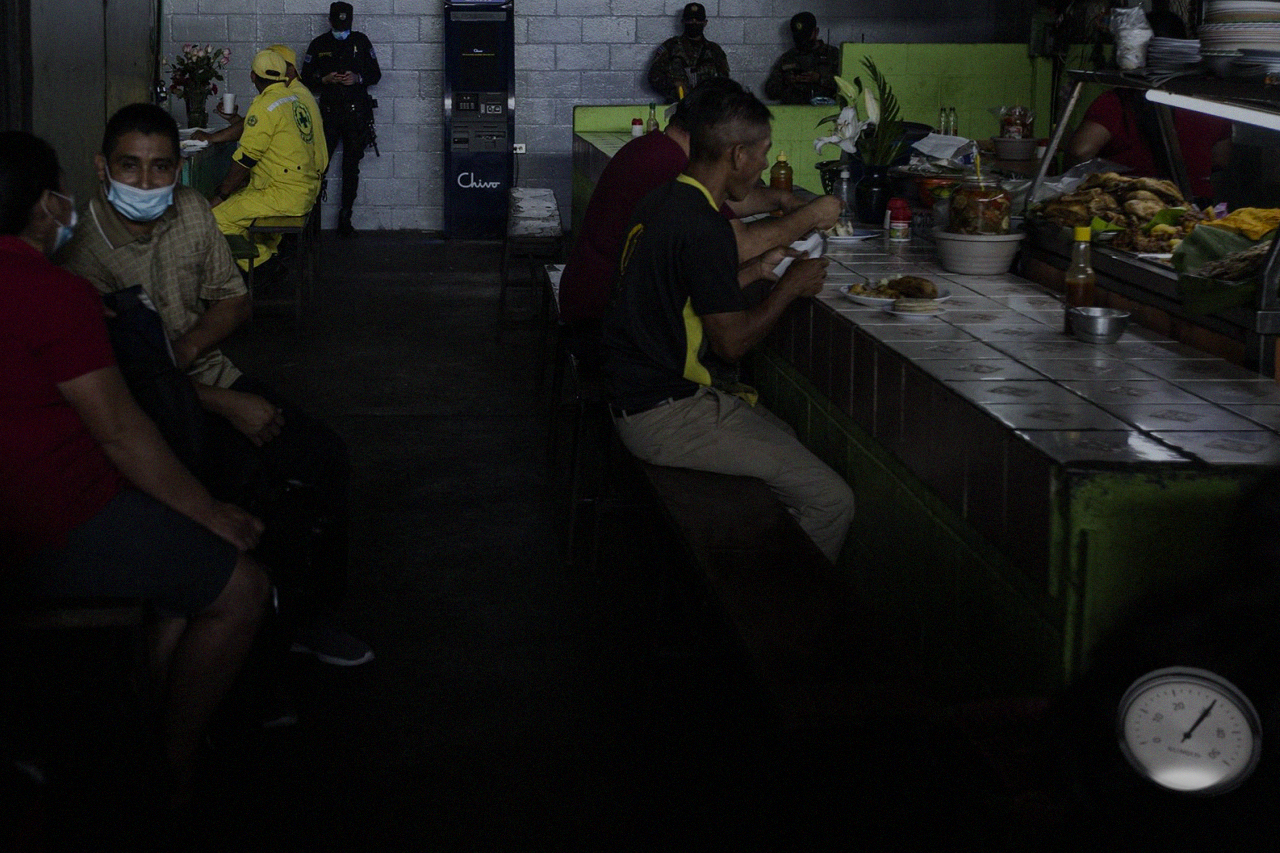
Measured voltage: 30 kV
